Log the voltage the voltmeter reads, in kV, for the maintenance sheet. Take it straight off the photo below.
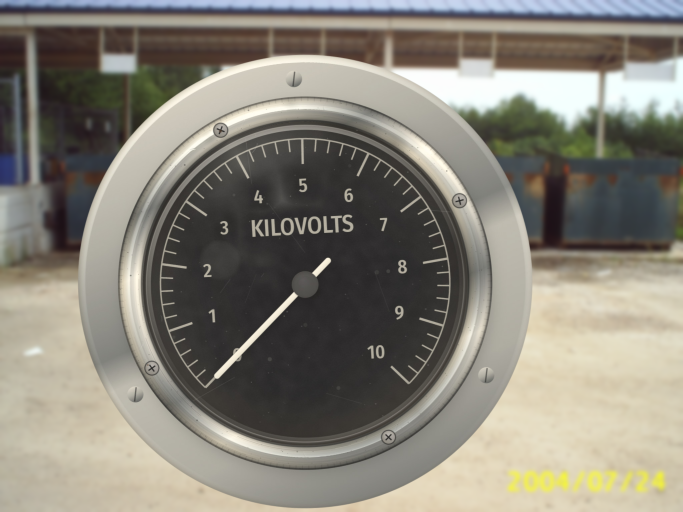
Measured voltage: 0 kV
